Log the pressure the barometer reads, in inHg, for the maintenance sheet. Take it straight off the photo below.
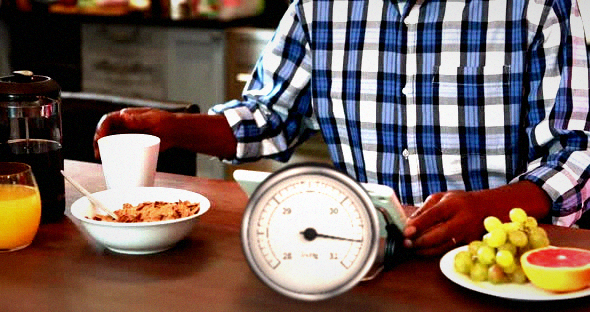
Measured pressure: 30.6 inHg
